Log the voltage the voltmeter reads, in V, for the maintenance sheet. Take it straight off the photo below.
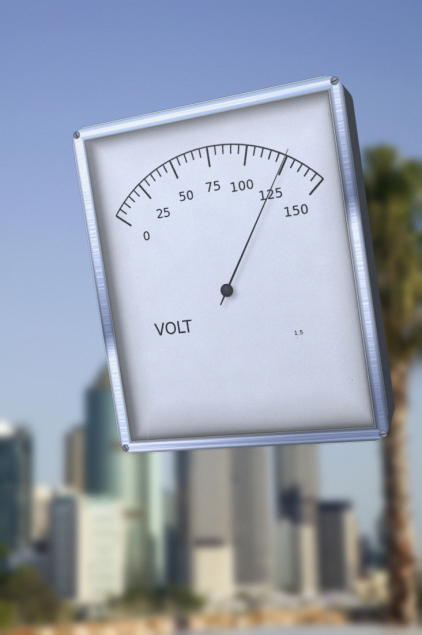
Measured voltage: 125 V
